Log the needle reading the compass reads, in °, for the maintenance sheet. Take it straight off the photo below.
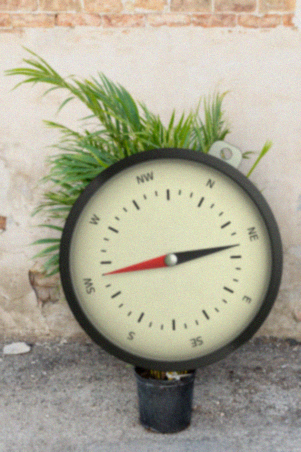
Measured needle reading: 230 °
